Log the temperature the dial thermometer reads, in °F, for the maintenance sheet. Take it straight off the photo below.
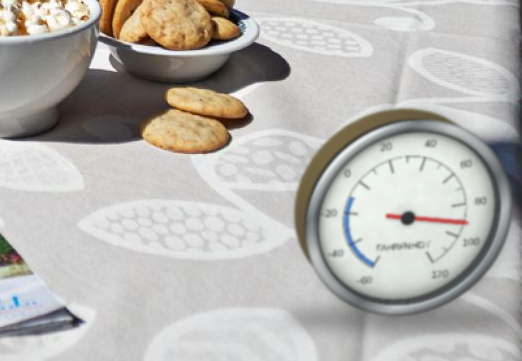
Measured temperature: 90 °F
